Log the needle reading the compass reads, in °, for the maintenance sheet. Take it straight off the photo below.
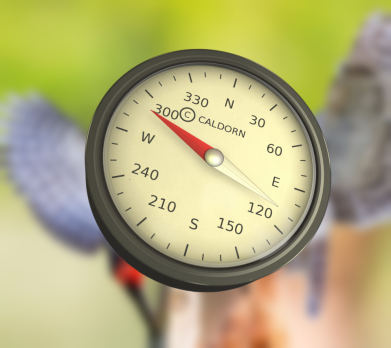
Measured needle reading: 290 °
